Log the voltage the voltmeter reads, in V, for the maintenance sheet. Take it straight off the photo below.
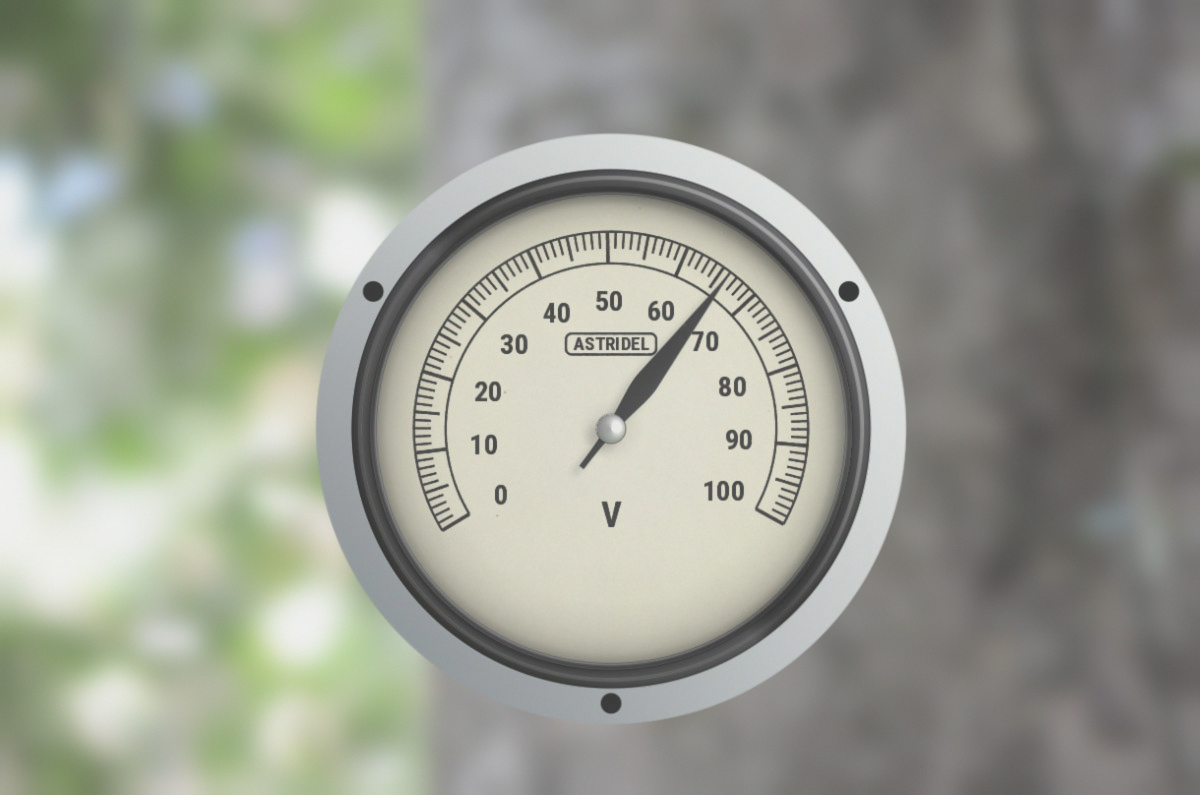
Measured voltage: 66 V
